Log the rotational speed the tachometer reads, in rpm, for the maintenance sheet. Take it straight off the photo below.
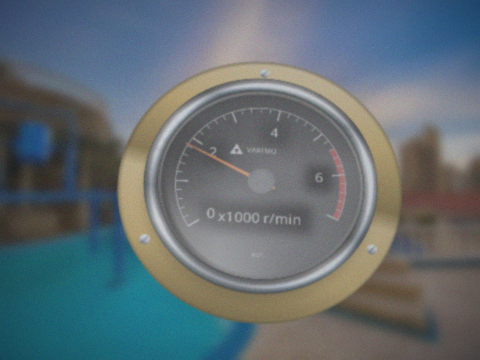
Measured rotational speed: 1800 rpm
